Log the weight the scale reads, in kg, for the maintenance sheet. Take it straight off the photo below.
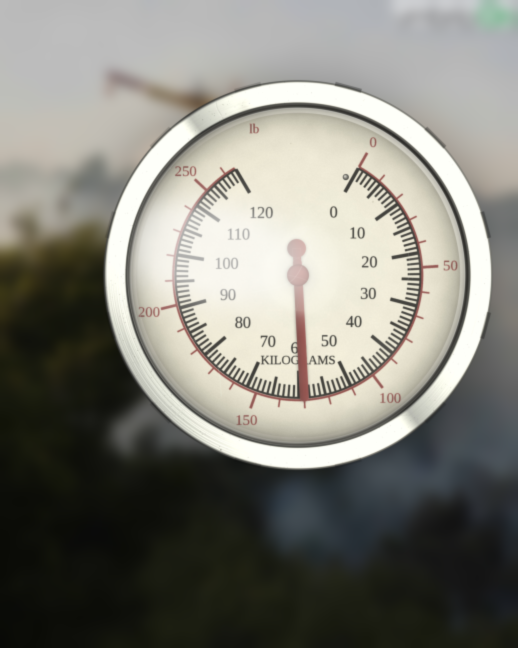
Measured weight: 59 kg
